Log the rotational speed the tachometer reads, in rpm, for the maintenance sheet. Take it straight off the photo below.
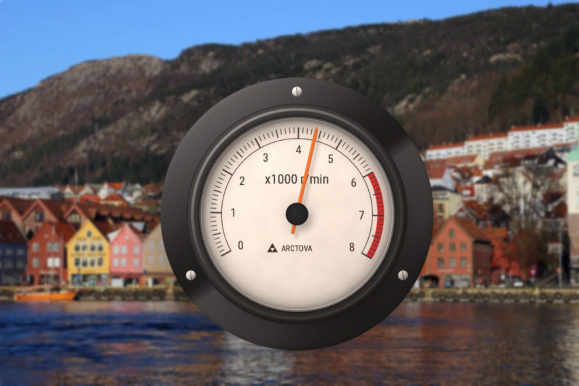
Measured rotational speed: 4400 rpm
